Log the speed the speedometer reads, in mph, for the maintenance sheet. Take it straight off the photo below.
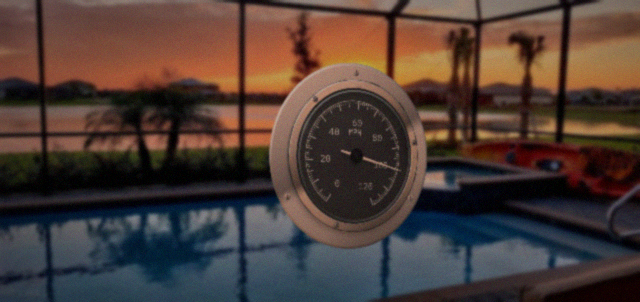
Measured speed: 100 mph
